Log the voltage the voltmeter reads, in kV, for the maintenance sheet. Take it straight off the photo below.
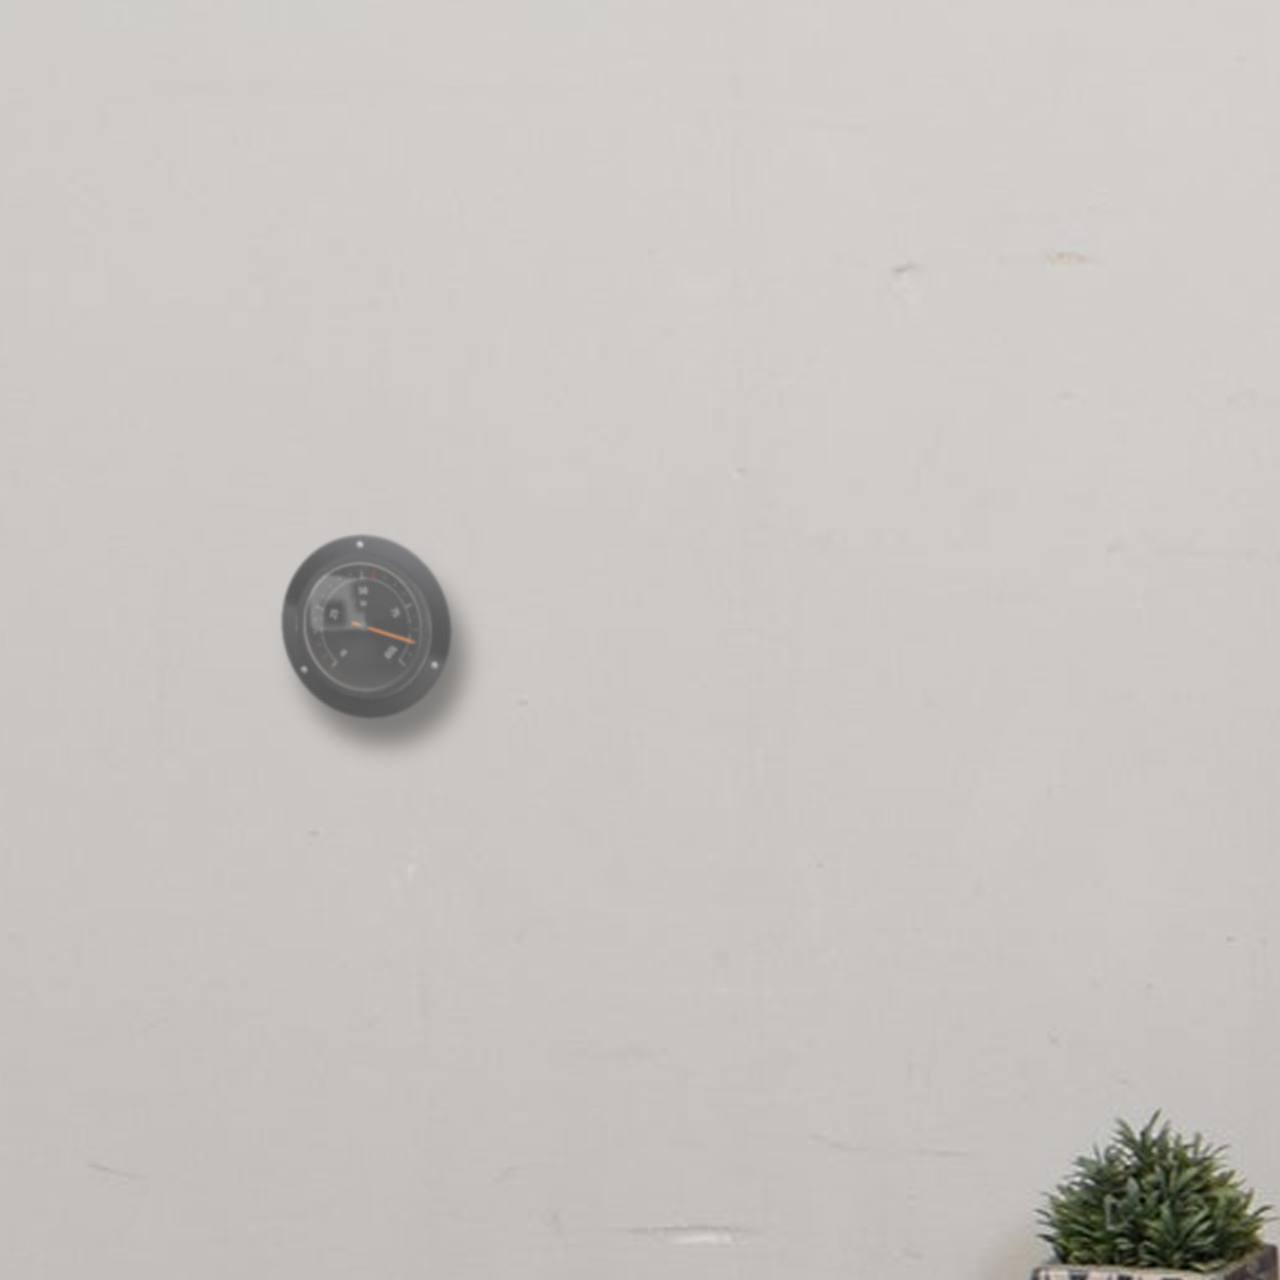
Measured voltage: 90 kV
